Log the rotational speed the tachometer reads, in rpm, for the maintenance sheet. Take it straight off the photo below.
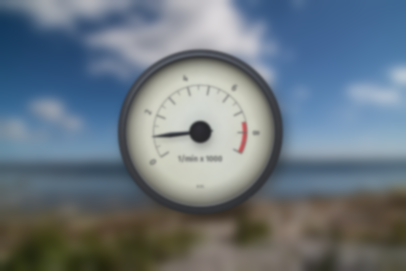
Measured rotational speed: 1000 rpm
